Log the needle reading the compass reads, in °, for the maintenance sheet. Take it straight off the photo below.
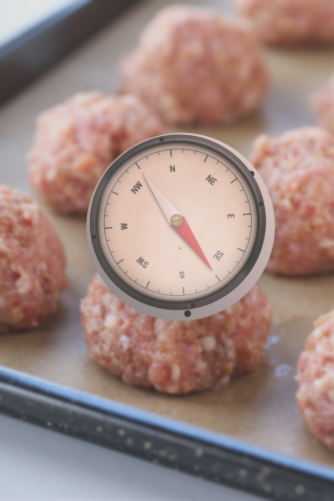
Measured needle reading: 150 °
